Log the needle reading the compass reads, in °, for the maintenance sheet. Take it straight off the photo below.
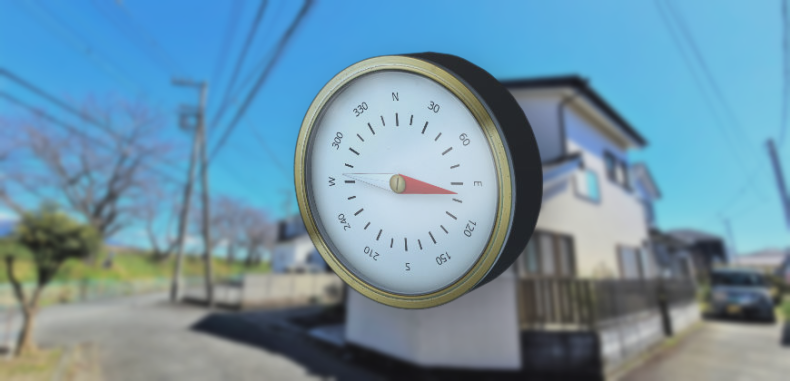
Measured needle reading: 97.5 °
